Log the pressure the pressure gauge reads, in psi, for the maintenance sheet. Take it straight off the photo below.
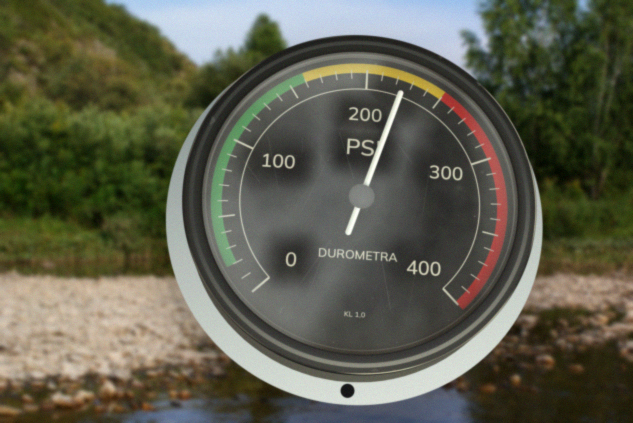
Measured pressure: 225 psi
